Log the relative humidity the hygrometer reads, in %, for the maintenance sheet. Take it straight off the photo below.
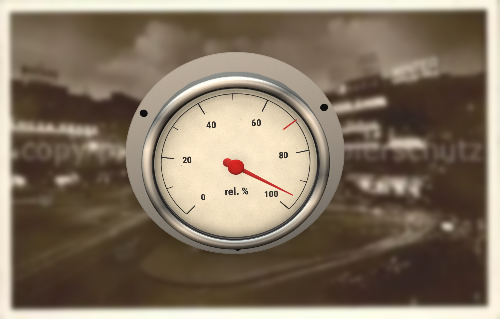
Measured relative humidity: 95 %
